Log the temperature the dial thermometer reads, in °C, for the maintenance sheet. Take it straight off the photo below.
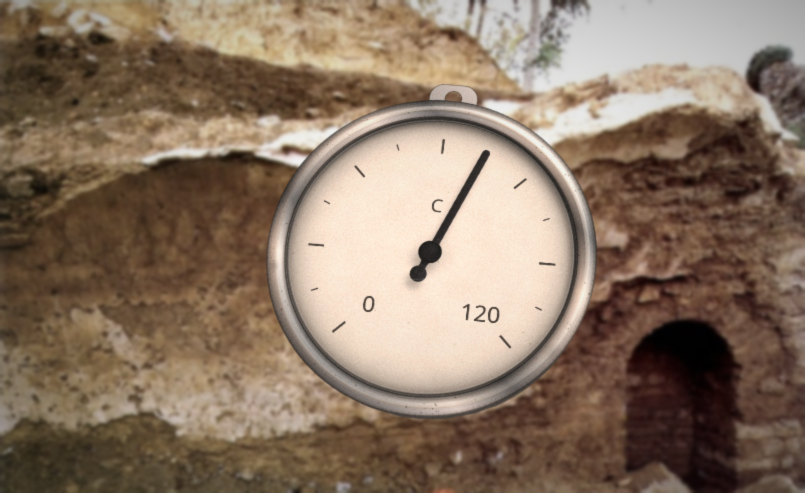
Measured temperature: 70 °C
